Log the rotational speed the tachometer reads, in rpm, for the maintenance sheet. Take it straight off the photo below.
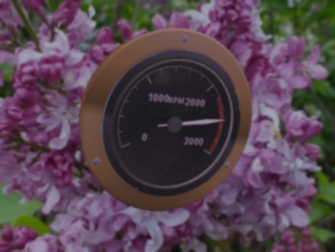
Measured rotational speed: 2500 rpm
